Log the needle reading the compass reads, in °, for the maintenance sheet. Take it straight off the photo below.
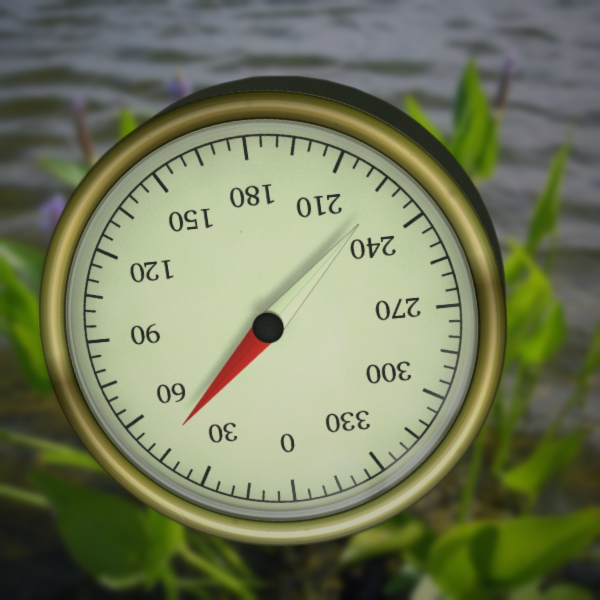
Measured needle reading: 47.5 °
